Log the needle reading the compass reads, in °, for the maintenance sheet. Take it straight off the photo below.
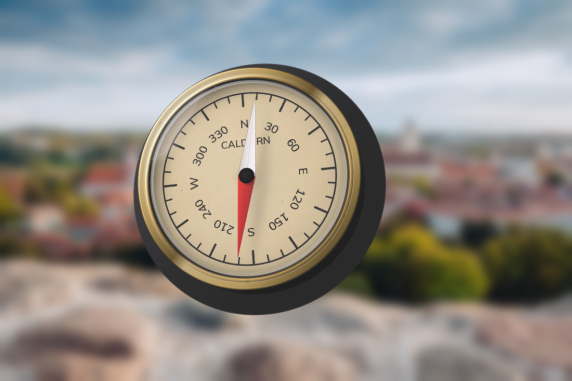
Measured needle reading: 190 °
